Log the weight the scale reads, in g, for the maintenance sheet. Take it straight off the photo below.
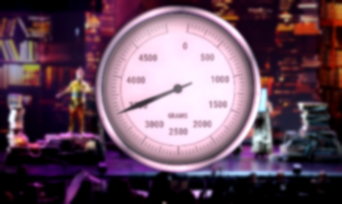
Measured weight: 3500 g
